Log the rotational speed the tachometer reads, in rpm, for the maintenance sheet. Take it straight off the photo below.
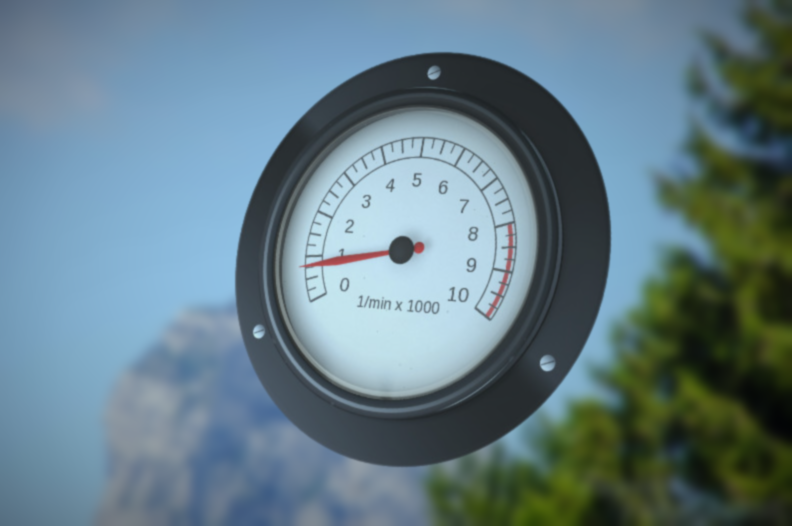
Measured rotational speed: 750 rpm
